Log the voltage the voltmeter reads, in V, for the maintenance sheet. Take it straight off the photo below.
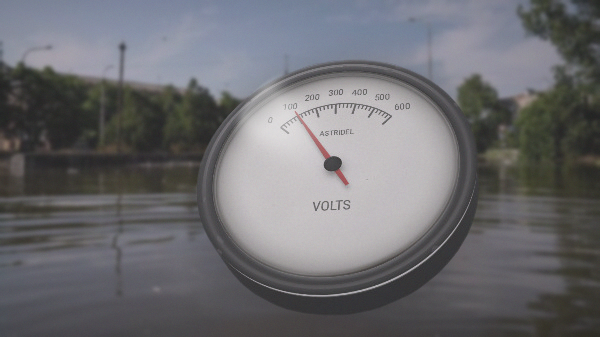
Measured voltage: 100 V
